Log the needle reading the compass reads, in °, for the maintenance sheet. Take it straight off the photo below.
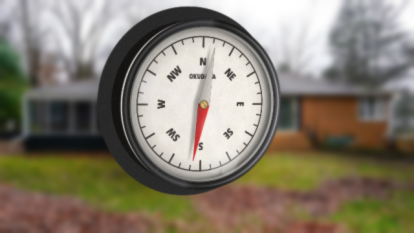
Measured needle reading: 190 °
